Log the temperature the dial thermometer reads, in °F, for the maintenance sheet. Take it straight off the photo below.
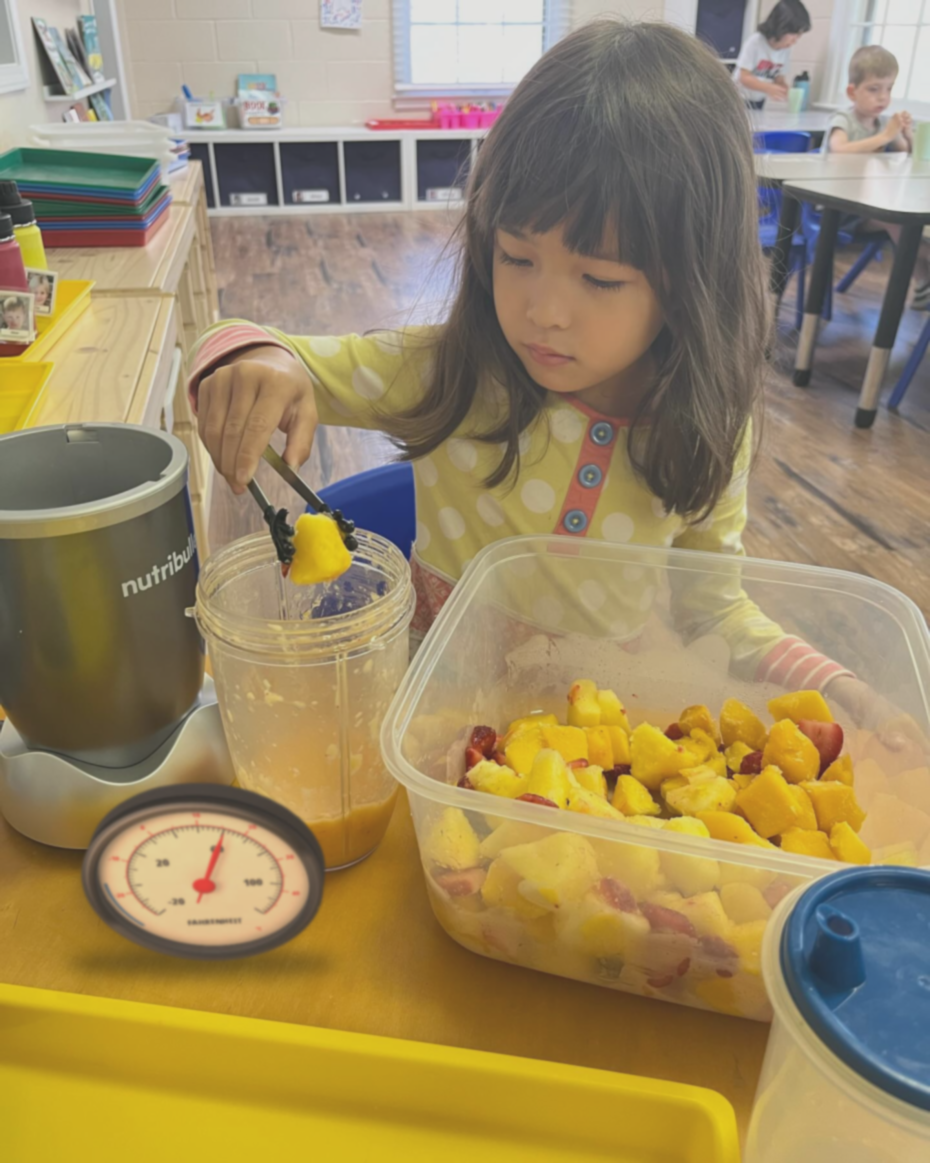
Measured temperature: 60 °F
